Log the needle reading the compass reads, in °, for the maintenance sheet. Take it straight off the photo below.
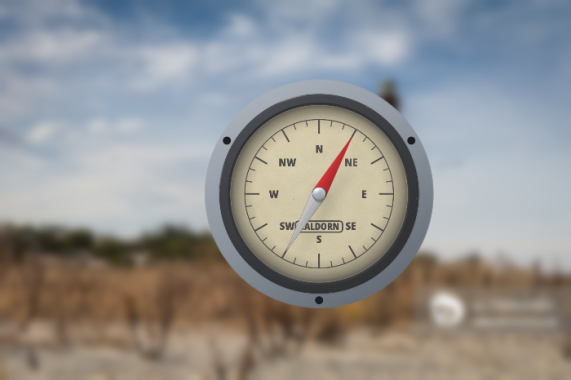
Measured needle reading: 30 °
